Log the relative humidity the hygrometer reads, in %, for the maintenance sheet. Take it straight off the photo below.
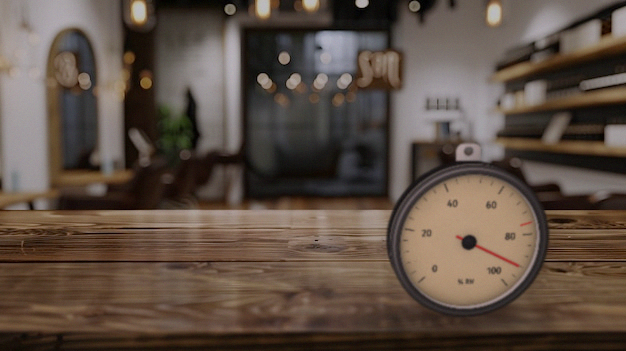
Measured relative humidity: 92 %
